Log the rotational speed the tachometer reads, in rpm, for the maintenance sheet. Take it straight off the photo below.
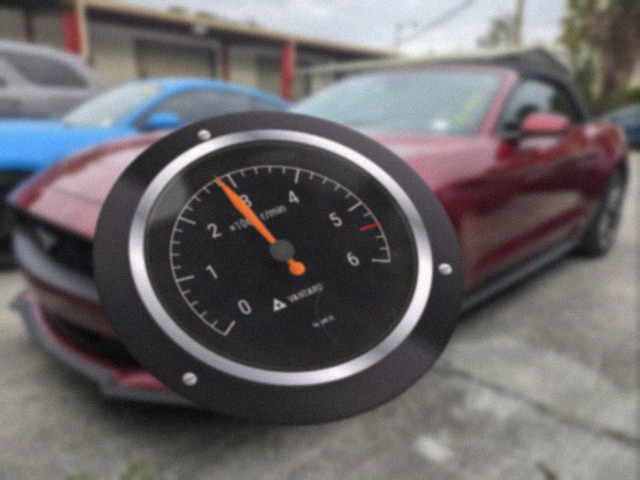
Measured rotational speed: 2800 rpm
